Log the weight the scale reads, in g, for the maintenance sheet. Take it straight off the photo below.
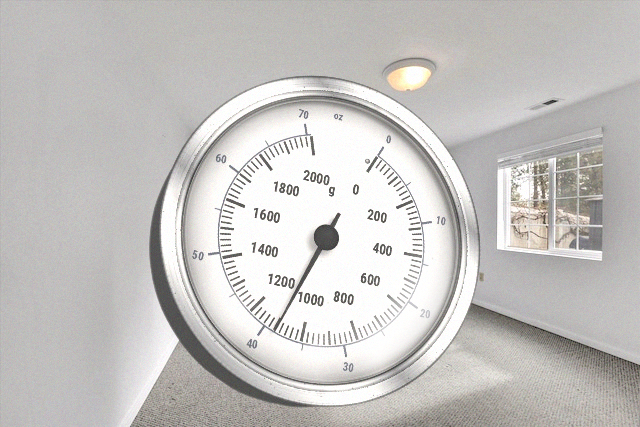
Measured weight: 1100 g
